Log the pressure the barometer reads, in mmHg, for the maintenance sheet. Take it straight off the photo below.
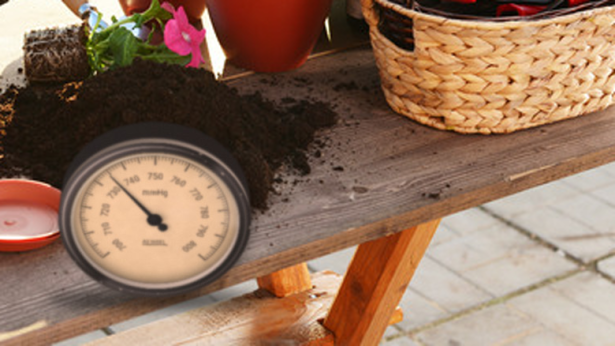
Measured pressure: 735 mmHg
